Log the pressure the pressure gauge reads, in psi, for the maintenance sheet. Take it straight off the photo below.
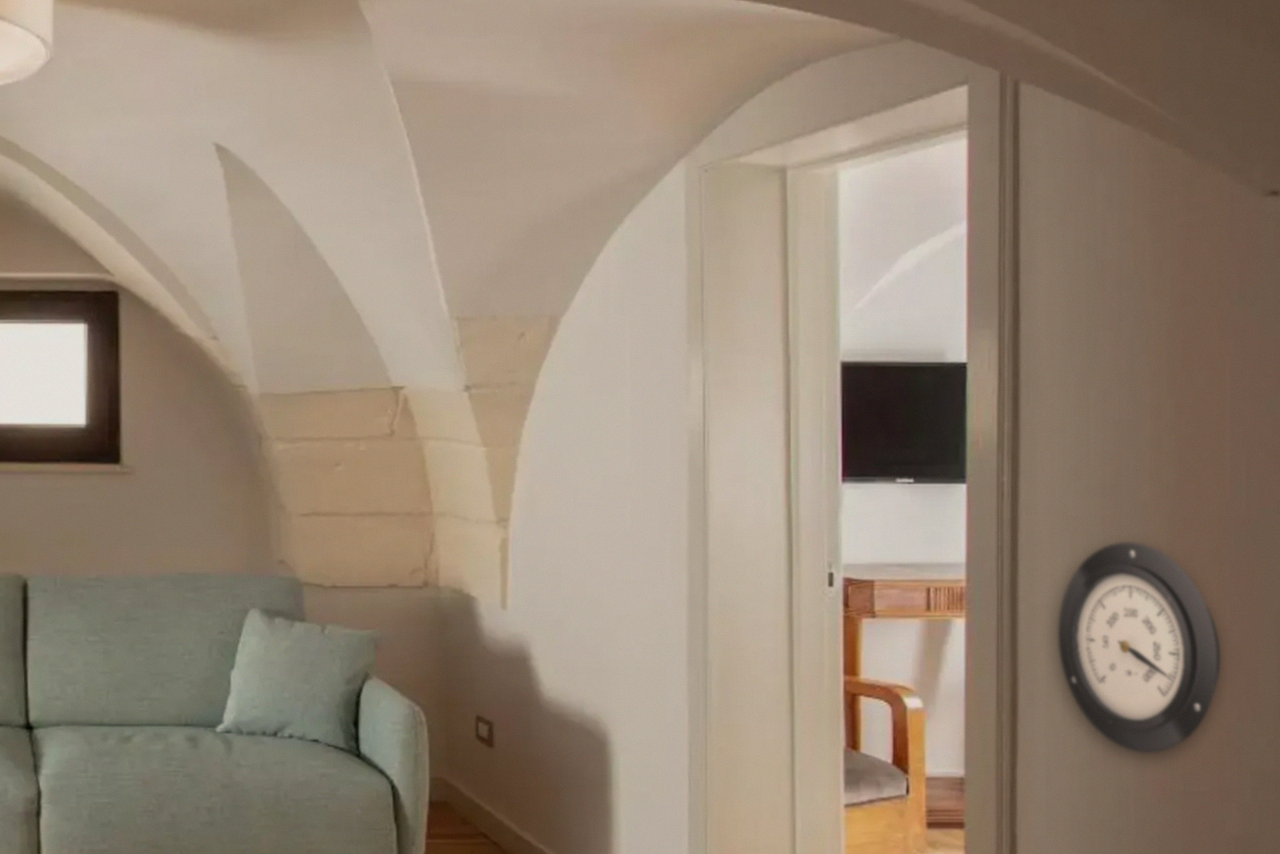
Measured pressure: 275 psi
